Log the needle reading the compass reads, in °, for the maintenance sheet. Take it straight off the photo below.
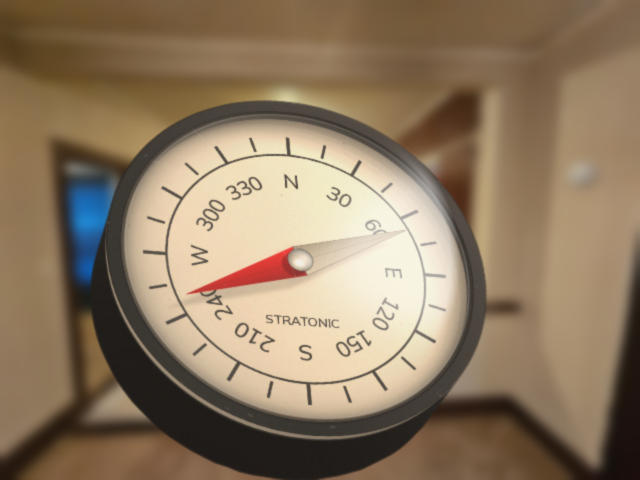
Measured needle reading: 247.5 °
